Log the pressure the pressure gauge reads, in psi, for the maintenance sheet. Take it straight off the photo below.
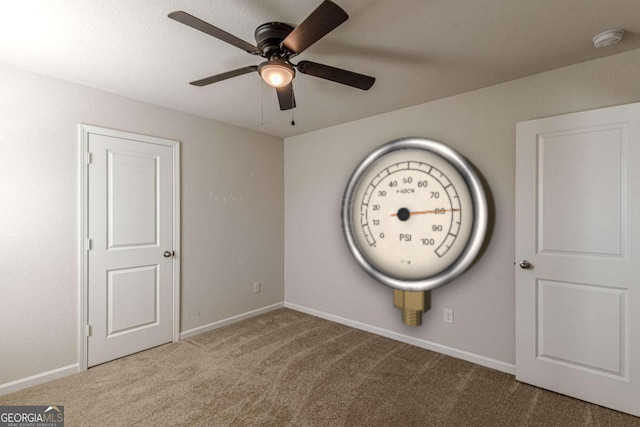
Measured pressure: 80 psi
